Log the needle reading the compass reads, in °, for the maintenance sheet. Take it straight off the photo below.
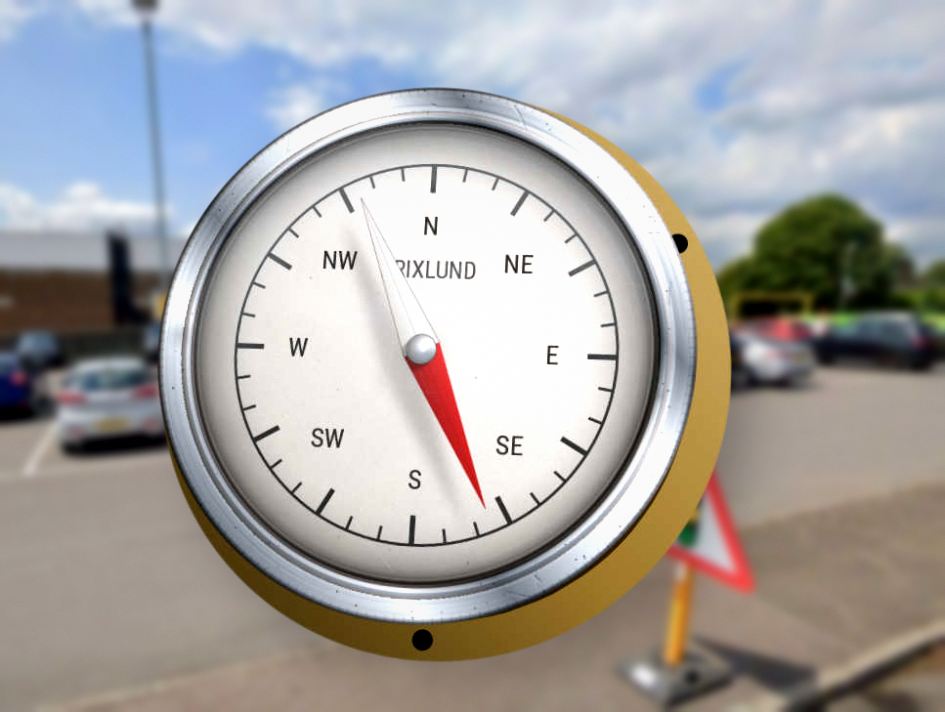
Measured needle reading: 155 °
